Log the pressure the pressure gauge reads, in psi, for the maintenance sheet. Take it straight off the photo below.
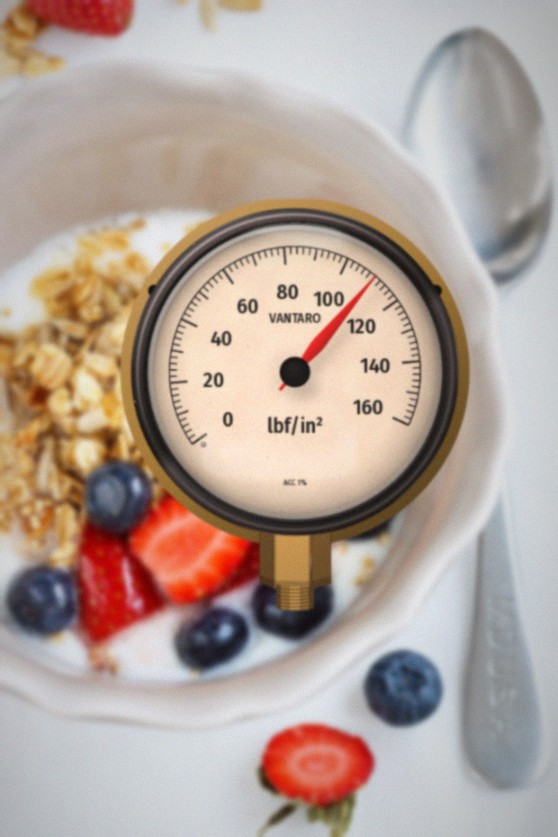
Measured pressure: 110 psi
